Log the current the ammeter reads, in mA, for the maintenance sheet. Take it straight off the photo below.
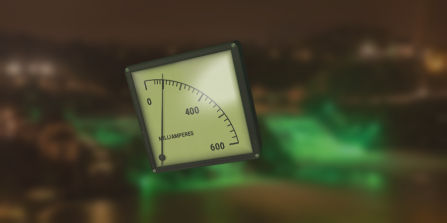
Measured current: 200 mA
